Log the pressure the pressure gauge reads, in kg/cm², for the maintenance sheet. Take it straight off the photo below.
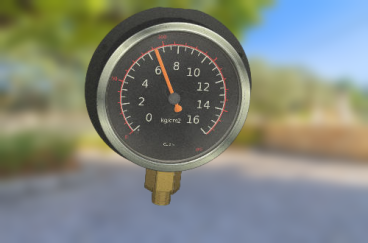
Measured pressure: 6.5 kg/cm²
